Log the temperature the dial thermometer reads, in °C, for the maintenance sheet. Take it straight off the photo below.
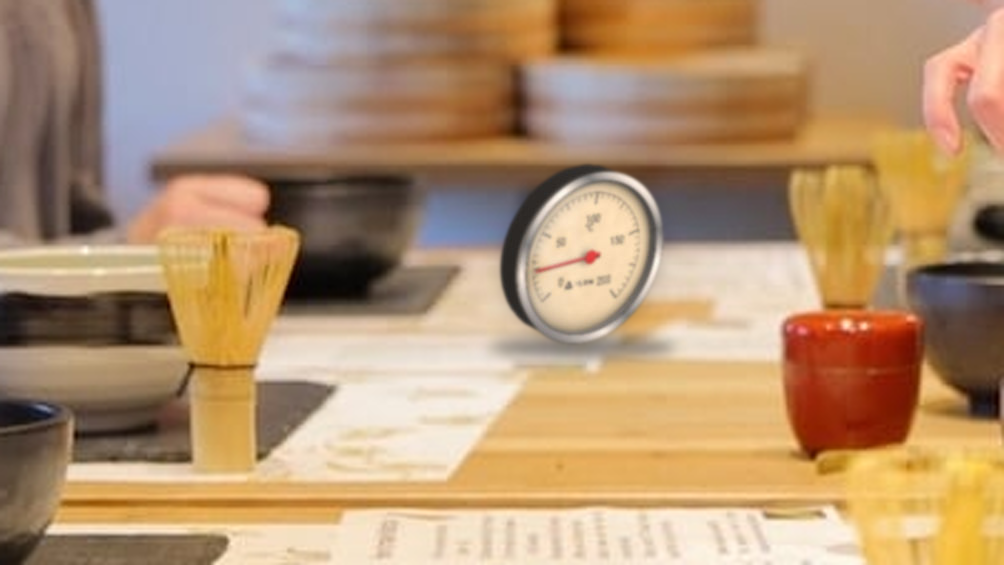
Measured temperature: 25 °C
